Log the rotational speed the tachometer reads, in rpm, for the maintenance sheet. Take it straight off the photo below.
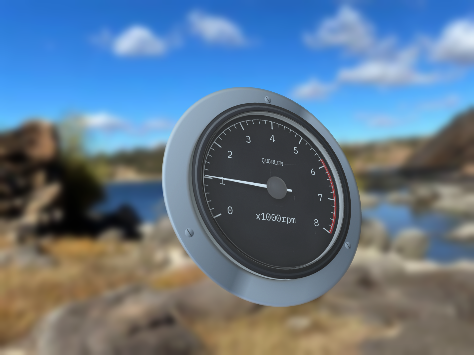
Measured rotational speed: 1000 rpm
